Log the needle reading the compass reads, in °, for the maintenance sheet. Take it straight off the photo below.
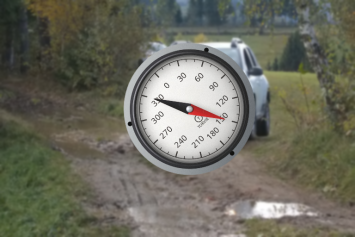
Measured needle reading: 150 °
